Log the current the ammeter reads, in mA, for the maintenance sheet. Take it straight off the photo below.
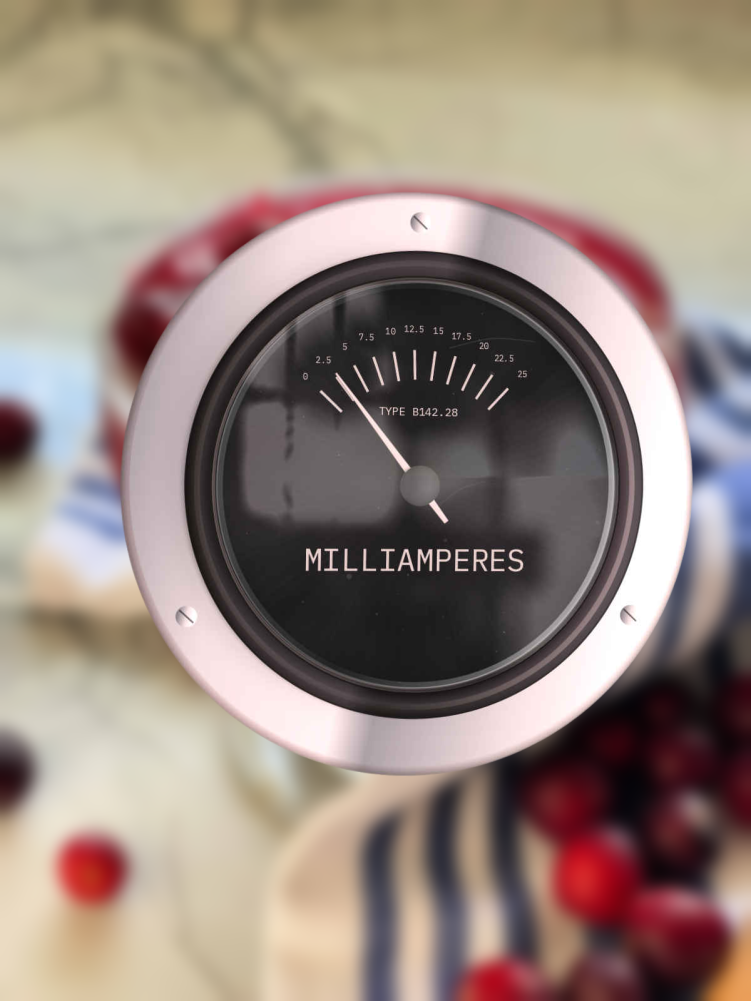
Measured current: 2.5 mA
